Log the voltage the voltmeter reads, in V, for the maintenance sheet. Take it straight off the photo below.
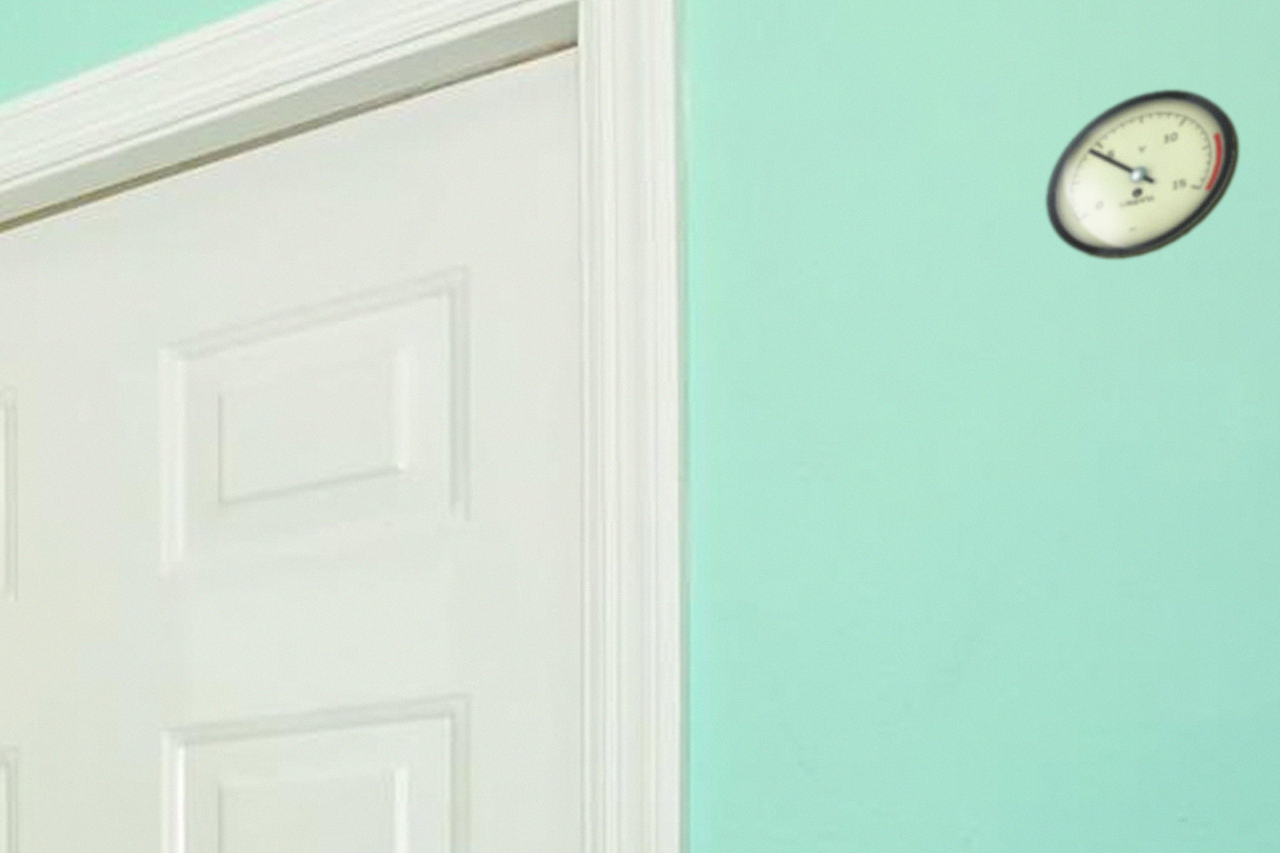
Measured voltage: 4.5 V
